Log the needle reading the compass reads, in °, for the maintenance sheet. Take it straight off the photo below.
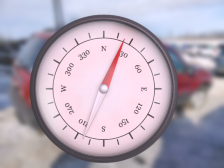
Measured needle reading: 22.5 °
